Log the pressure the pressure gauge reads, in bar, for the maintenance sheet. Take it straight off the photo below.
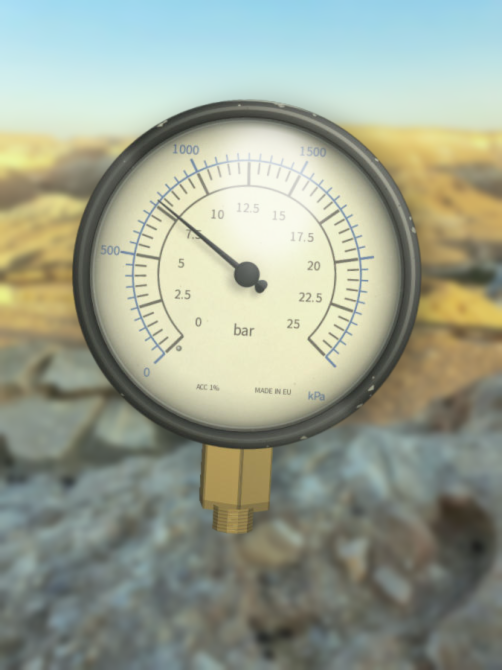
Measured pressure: 7.75 bar
